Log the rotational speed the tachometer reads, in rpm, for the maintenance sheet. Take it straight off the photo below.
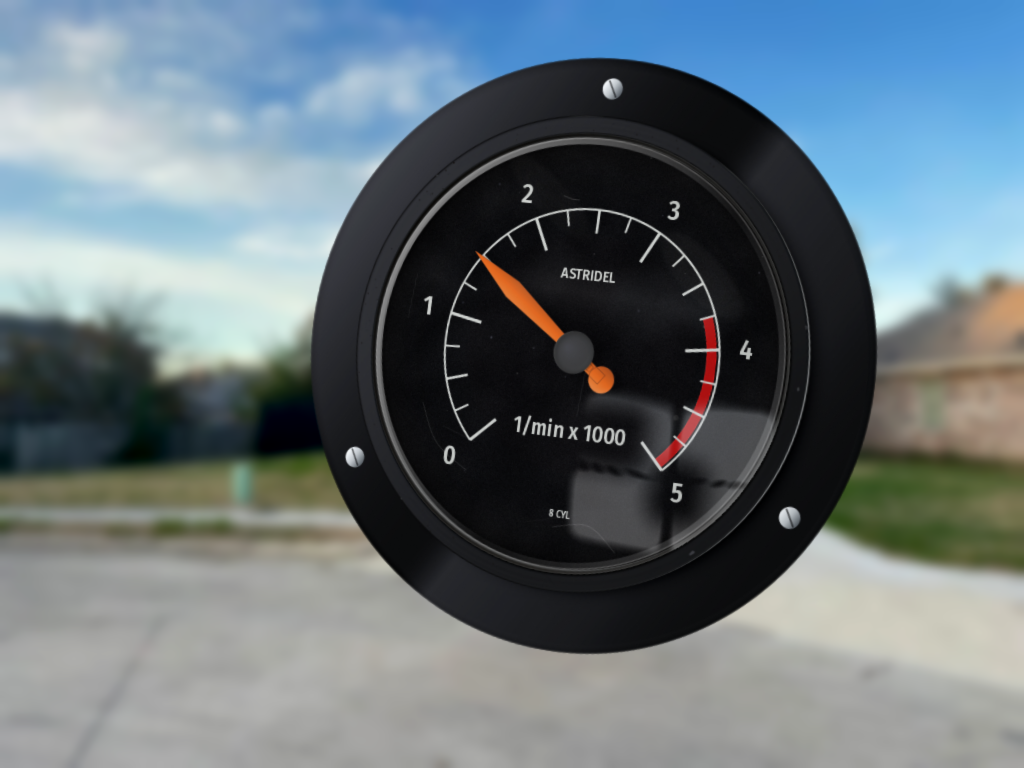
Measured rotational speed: 1500 rpm
